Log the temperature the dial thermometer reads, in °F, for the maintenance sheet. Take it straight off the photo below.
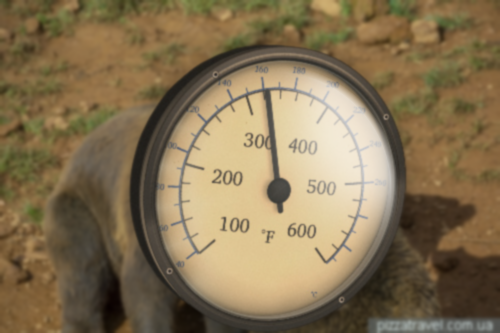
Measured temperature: 320 °F
